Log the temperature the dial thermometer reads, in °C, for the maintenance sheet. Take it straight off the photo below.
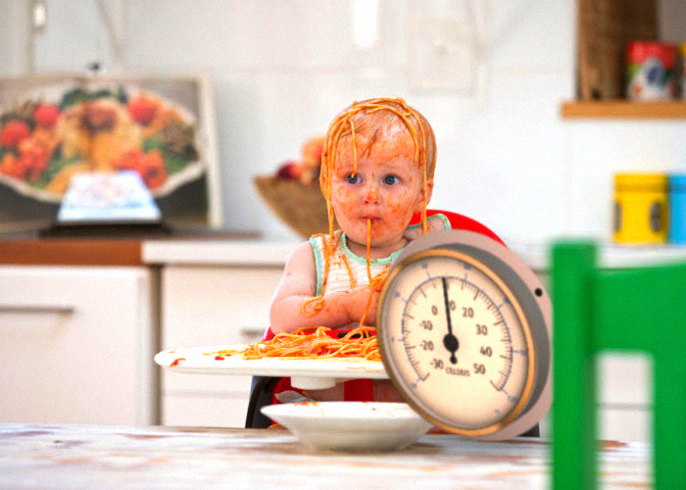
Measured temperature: 10 °C
